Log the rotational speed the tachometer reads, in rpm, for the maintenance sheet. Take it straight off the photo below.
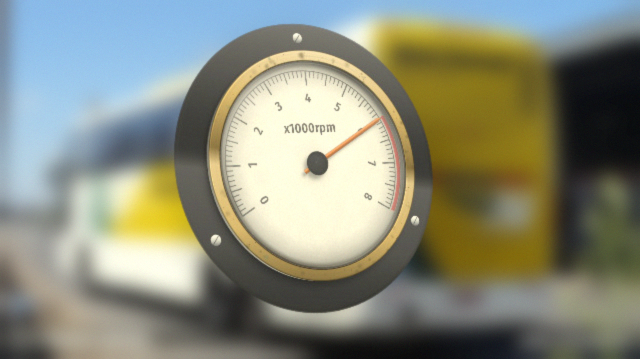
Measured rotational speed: 6000 rpm
